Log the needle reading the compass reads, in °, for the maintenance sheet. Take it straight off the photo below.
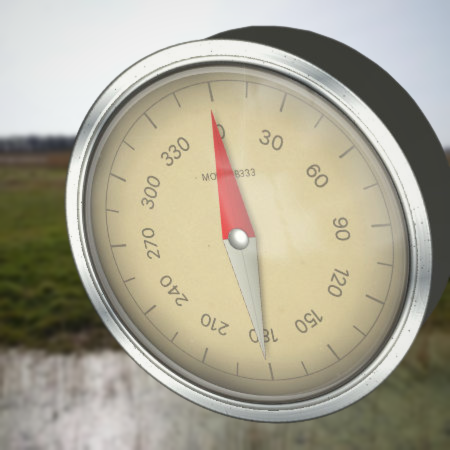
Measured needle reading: 0 °
